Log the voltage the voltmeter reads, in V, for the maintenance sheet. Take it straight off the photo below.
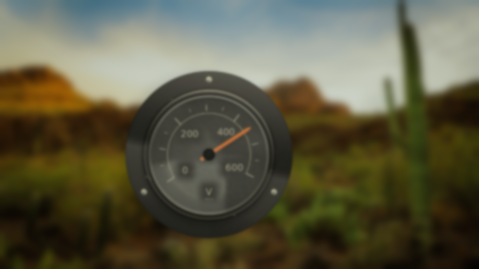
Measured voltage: 450 V
